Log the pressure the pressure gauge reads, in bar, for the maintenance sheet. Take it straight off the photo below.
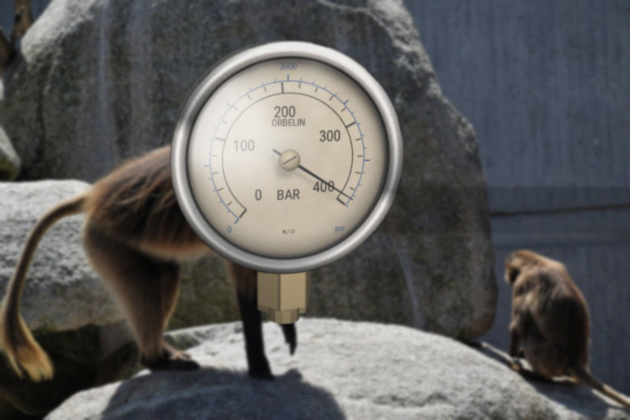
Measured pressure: 390 bar
